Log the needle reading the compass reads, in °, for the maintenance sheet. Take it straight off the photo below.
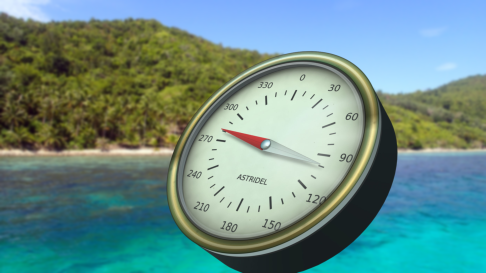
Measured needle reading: 280 °
